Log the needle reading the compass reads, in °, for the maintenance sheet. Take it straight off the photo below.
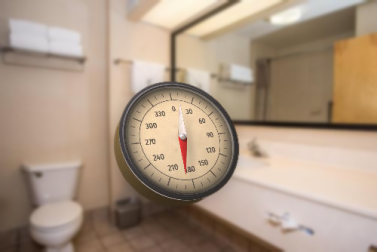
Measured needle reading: 190 °
